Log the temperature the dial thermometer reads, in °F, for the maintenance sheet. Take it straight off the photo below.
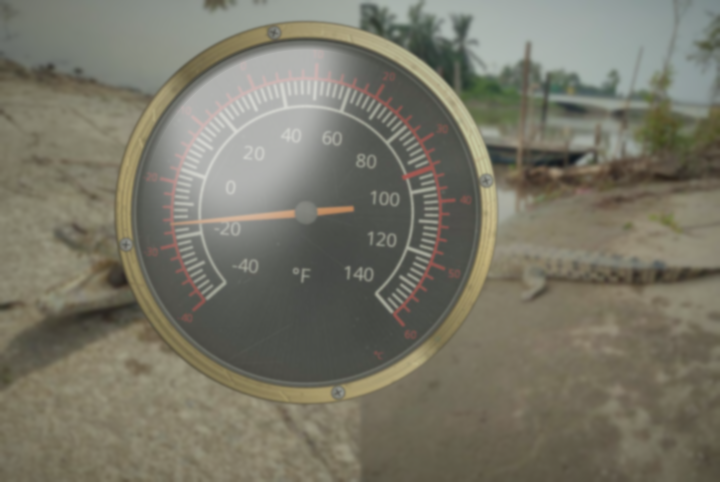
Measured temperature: -16 °F
